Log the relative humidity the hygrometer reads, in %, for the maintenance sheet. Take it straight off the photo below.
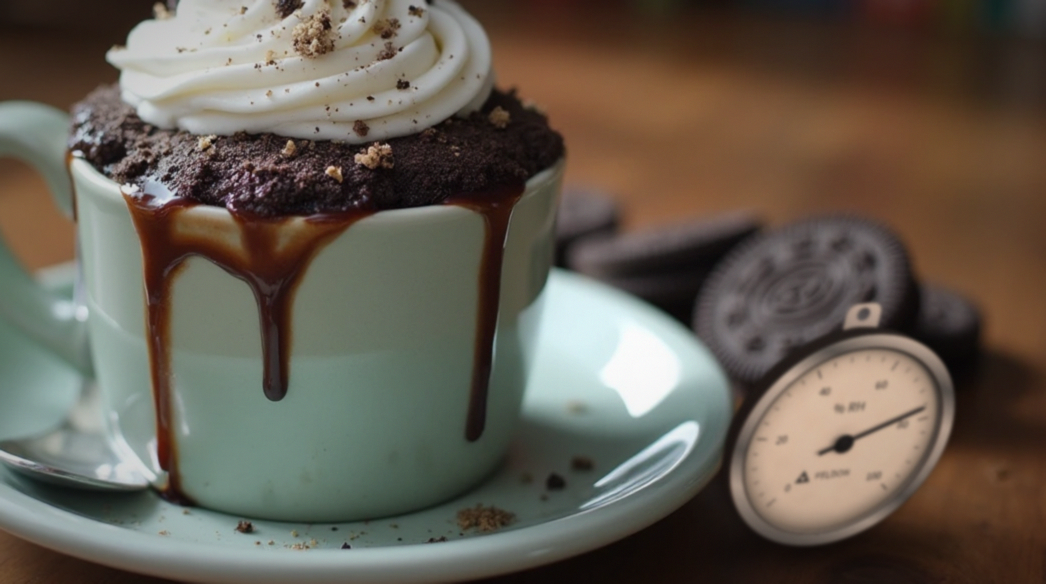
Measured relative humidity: 76 %
